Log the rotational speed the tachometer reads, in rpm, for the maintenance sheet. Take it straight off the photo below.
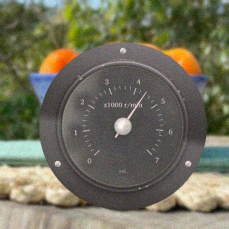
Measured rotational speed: 4400 rpm
